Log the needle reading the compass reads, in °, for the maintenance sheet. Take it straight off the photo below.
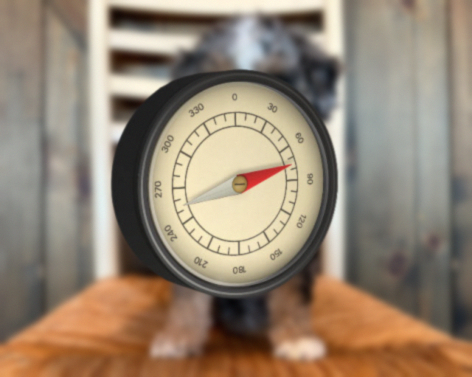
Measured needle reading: 75 °
